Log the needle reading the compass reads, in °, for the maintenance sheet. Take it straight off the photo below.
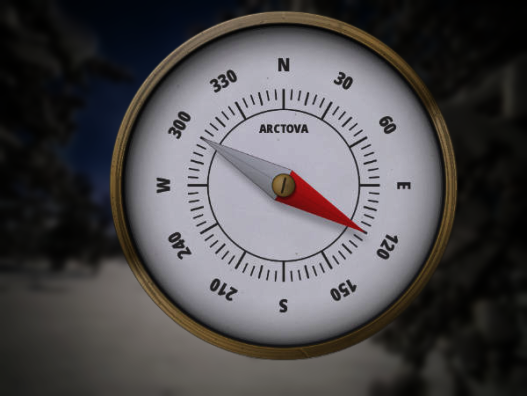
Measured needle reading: 120 °
